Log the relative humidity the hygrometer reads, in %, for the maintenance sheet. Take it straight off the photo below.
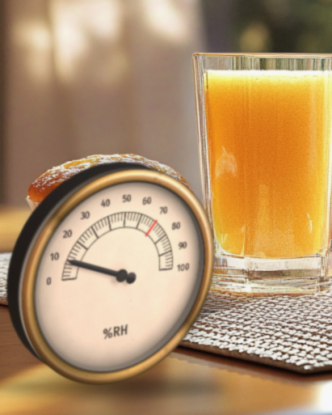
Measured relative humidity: 10 %
